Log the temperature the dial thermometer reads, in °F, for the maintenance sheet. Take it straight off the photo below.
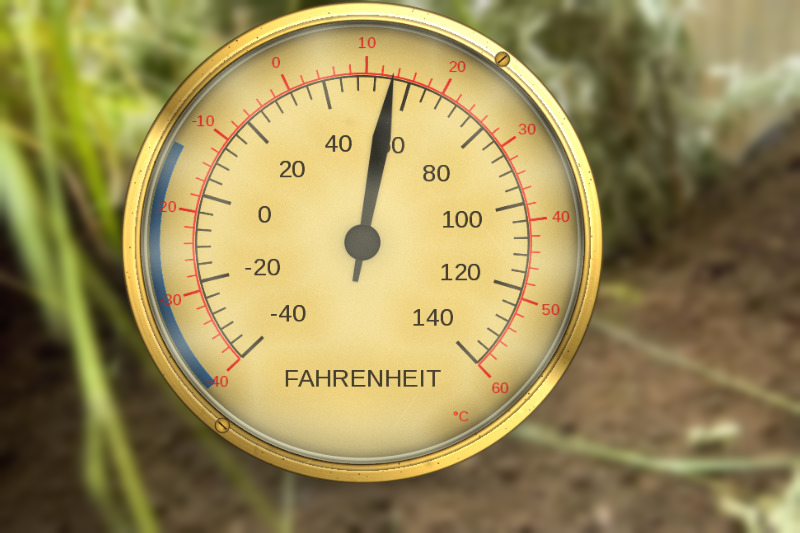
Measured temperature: 56 °F
